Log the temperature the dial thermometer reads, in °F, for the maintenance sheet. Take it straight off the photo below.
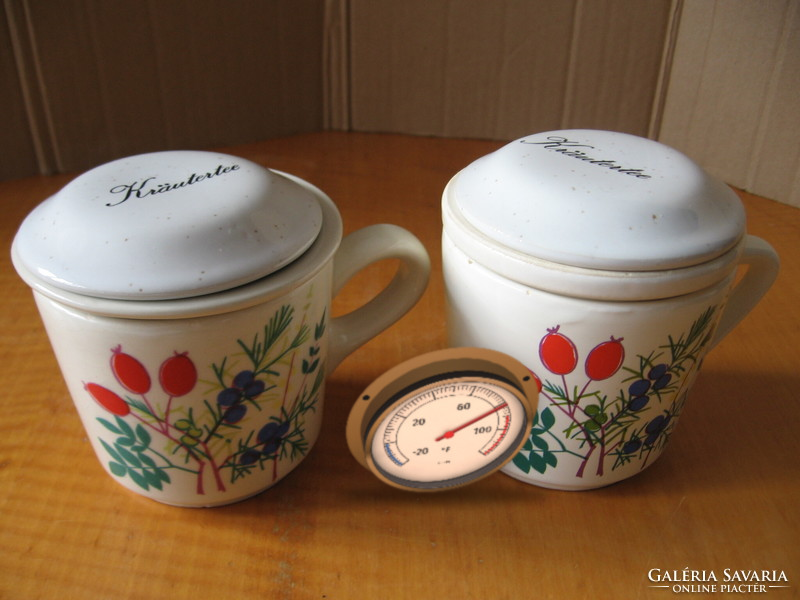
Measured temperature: 80 °F
